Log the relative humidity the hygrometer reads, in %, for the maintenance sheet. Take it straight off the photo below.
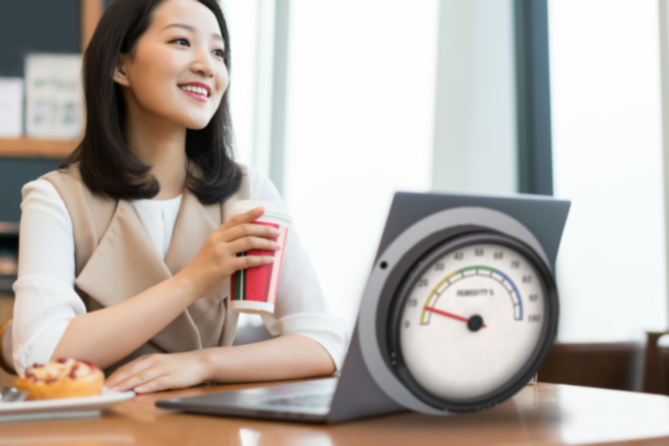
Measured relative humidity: 10 %
